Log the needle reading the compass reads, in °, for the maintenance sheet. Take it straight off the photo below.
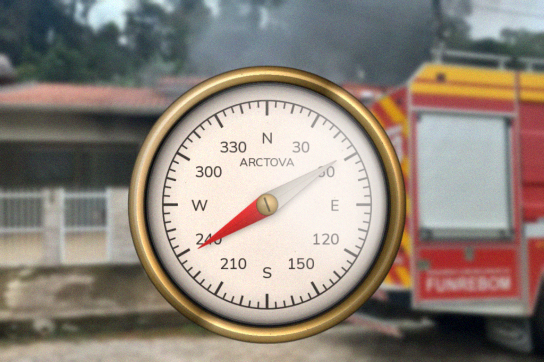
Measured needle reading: 237.5 °
